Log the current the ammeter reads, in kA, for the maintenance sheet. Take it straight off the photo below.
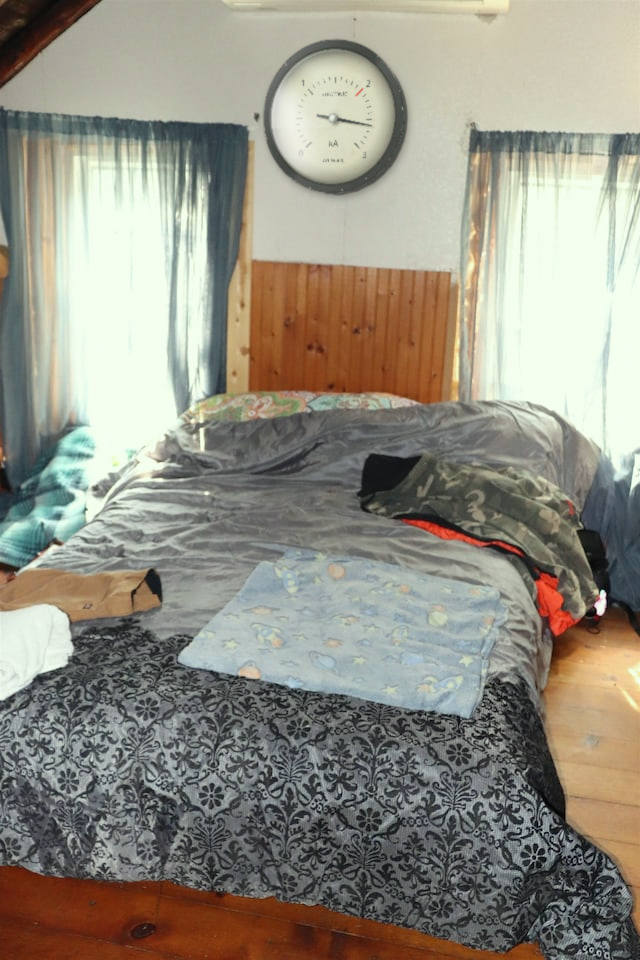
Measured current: 2.6 kA
